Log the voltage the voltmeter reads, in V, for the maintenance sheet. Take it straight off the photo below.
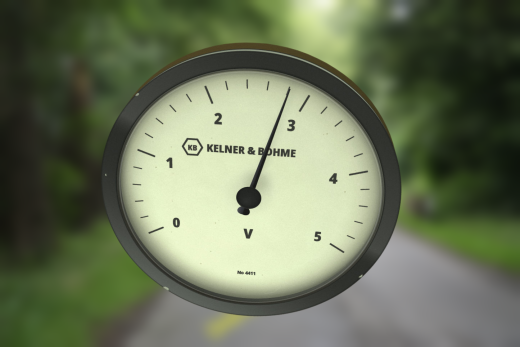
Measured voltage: 2.8 V
